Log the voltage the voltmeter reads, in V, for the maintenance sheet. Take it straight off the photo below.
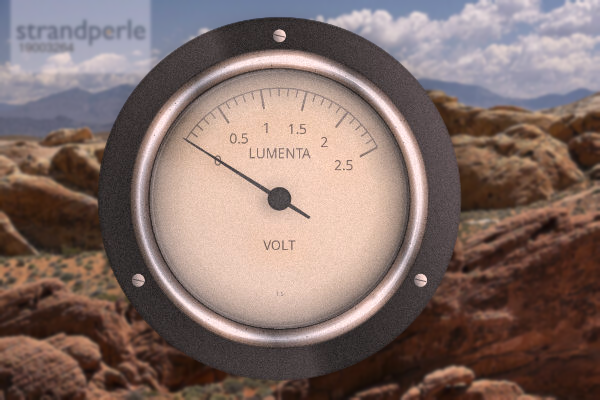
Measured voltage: 0 V
